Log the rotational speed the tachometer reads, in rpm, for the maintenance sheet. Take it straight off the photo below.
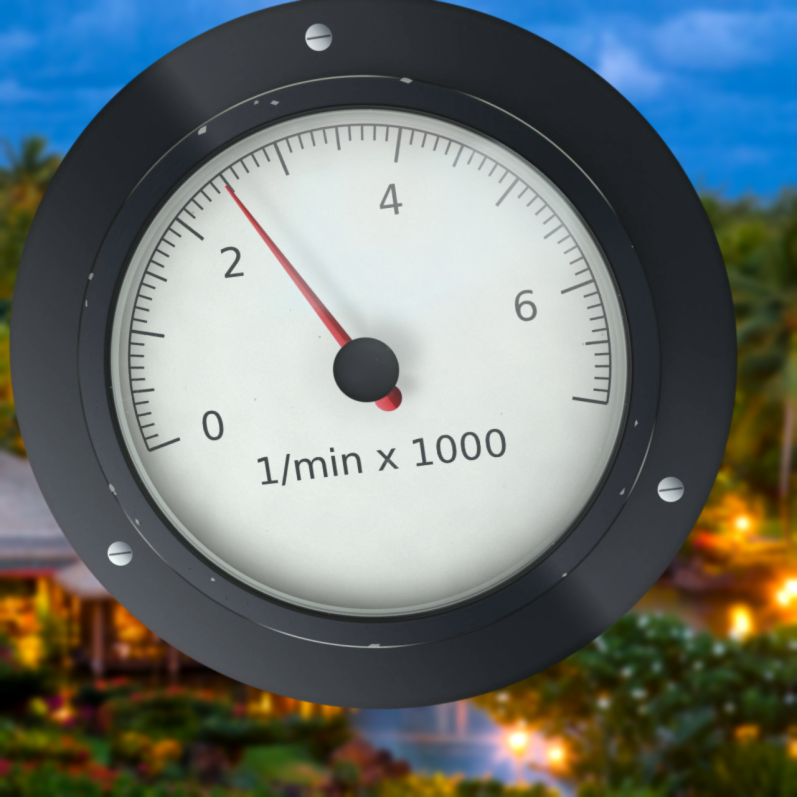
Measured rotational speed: 2500 rpm
